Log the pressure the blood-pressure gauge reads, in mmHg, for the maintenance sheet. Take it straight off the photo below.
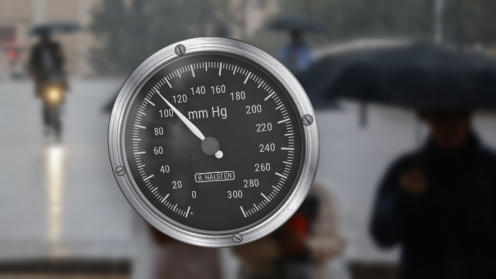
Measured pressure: 110 mmHg
